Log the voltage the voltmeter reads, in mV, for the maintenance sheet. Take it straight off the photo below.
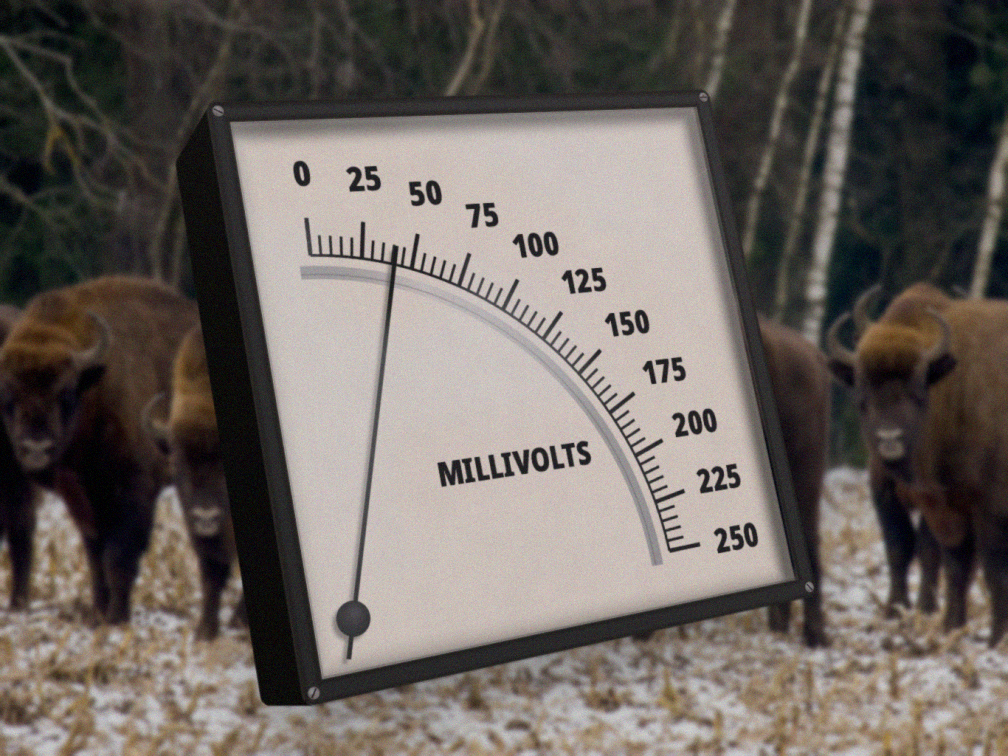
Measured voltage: 40 mV
